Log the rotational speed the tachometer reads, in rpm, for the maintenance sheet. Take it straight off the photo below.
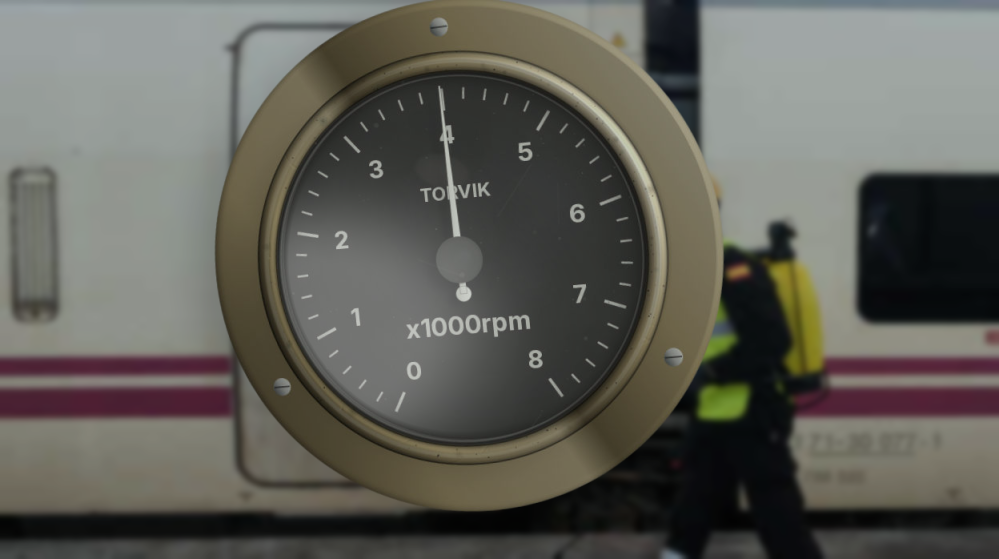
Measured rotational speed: 4000 rpm
